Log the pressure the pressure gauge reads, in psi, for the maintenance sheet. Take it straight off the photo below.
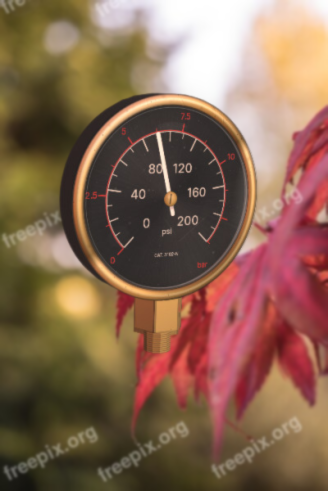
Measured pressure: 90 psi
